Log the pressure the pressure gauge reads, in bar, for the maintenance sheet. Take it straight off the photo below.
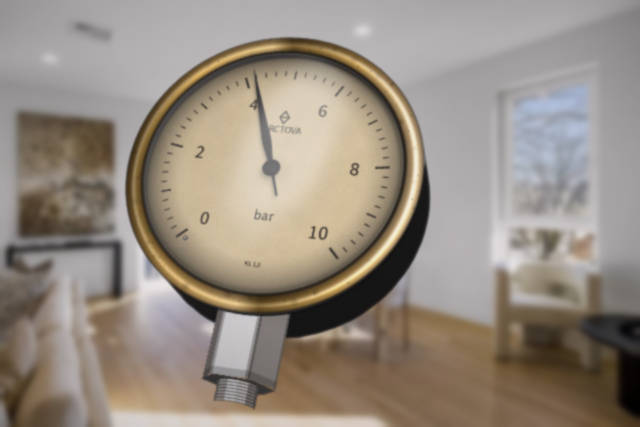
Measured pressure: 4.2 bar
